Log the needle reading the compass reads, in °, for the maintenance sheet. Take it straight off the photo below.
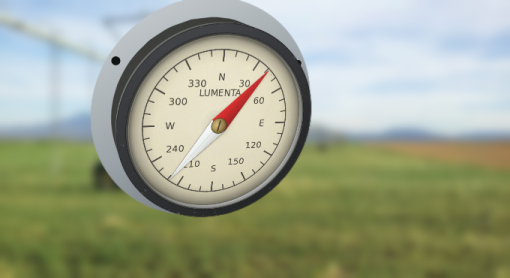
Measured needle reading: 40 °
